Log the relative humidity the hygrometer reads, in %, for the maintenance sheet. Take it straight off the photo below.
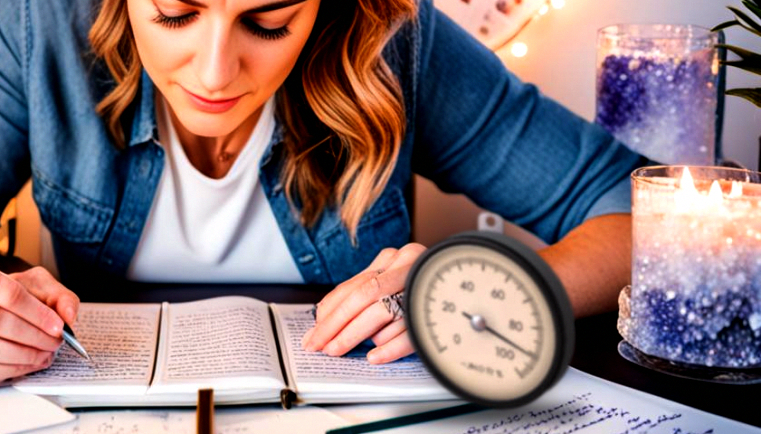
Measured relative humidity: 90 %
